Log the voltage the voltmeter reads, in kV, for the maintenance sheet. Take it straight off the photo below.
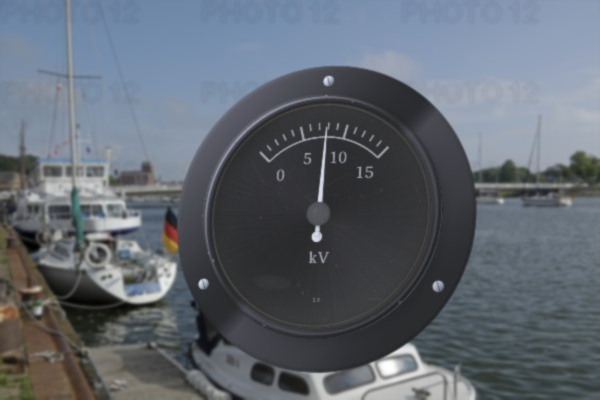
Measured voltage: 8 kV
